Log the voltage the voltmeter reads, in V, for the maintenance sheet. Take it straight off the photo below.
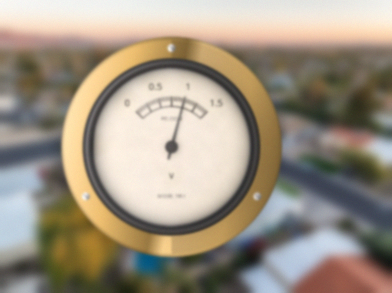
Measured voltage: 1 V
